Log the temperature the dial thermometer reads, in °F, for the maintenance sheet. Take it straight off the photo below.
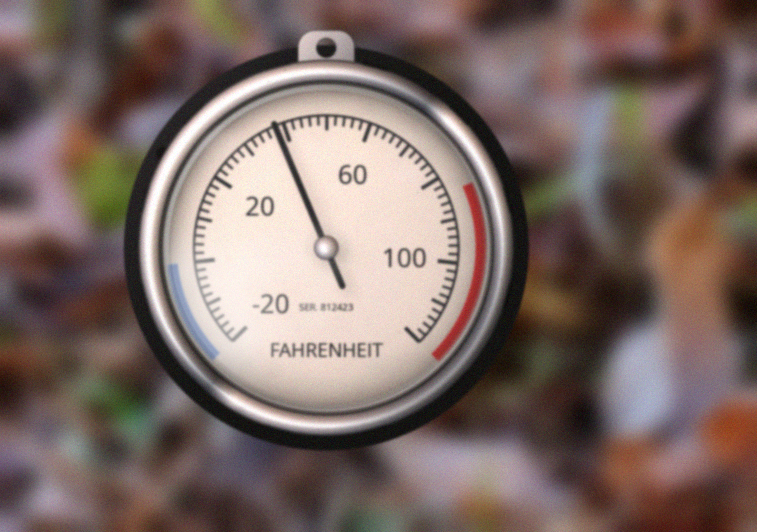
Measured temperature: 38 °F
